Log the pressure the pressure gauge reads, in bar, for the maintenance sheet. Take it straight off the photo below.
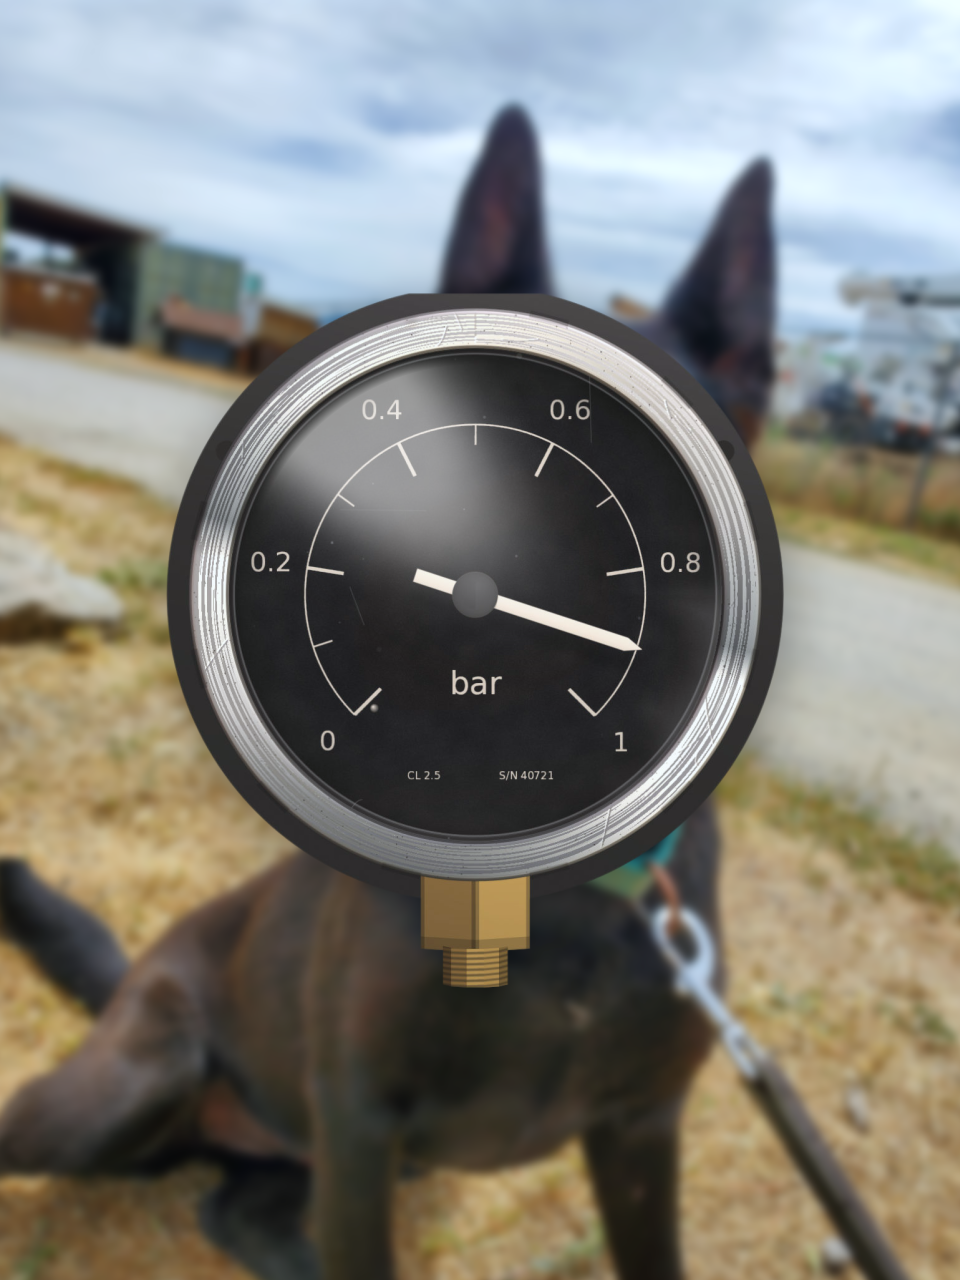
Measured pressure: 0.9 bar
